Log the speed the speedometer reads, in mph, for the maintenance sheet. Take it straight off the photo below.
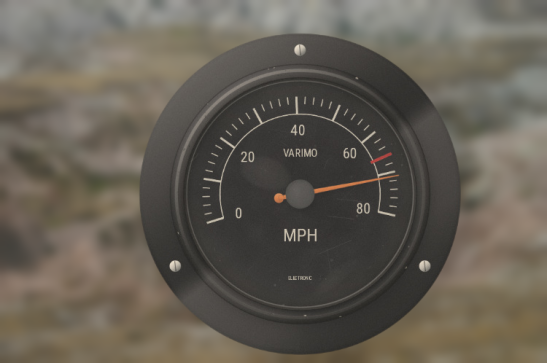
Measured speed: 71 mph
